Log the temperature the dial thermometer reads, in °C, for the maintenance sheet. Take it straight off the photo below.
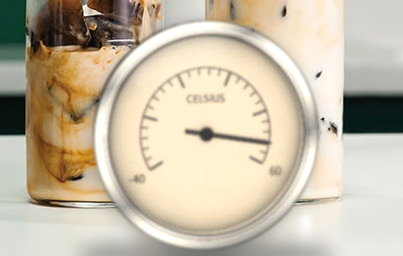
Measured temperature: 52 °C
